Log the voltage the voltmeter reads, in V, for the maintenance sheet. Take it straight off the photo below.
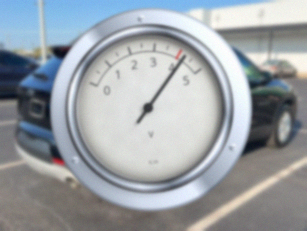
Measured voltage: 4.25 V
